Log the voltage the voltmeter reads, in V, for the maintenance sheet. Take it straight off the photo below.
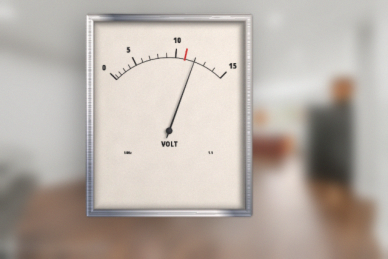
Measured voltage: 12 V
